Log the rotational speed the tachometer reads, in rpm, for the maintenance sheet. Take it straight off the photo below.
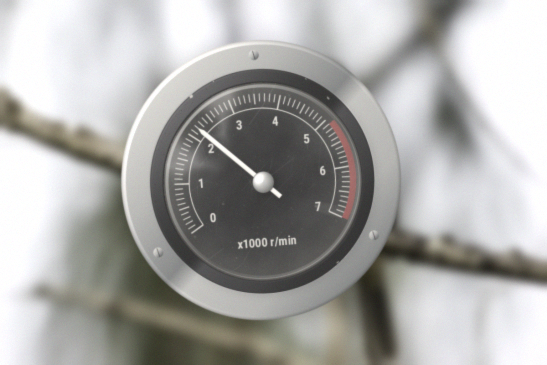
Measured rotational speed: 2200 rpm
